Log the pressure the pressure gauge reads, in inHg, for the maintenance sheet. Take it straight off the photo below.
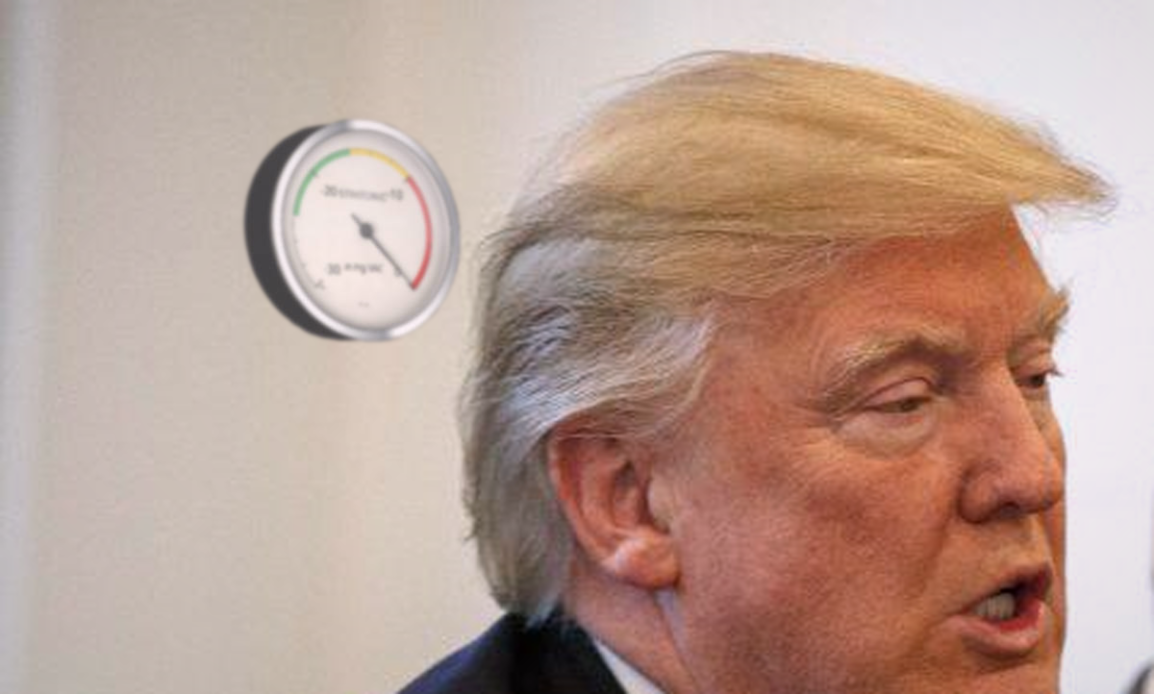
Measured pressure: 0 inHg
